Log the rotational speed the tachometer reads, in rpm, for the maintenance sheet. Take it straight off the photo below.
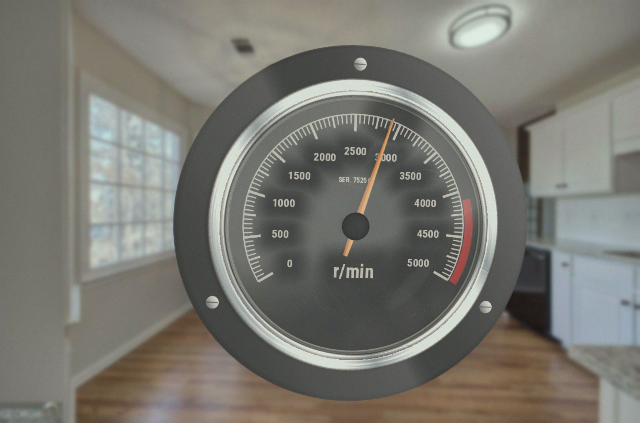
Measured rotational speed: 2900 rpm
